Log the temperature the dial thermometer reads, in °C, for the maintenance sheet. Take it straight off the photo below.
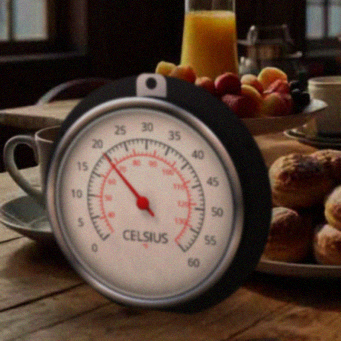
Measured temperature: 20 °C
